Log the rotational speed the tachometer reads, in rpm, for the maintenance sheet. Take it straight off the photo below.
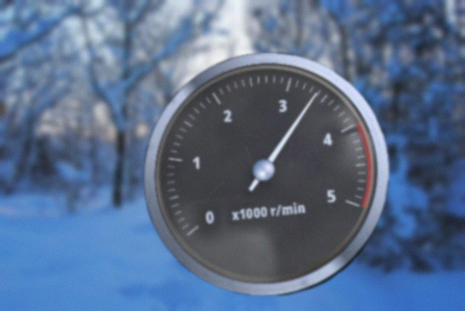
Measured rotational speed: 3400 rpm
